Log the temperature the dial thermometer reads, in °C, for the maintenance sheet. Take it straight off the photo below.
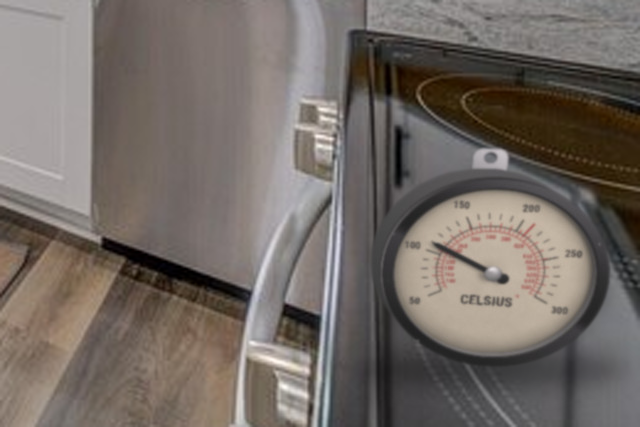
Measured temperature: 110 °C
